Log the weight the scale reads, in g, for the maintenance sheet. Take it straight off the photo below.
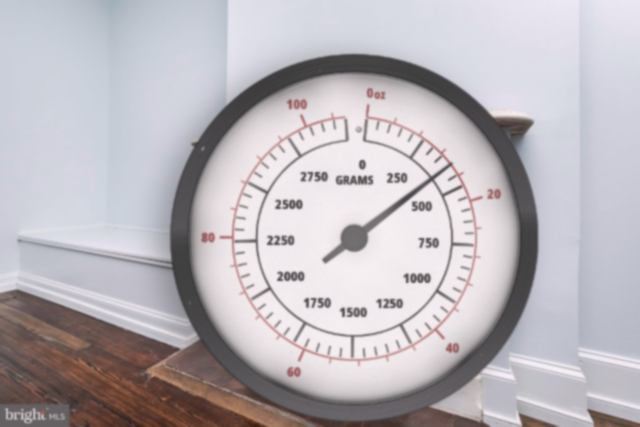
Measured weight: 400 g
